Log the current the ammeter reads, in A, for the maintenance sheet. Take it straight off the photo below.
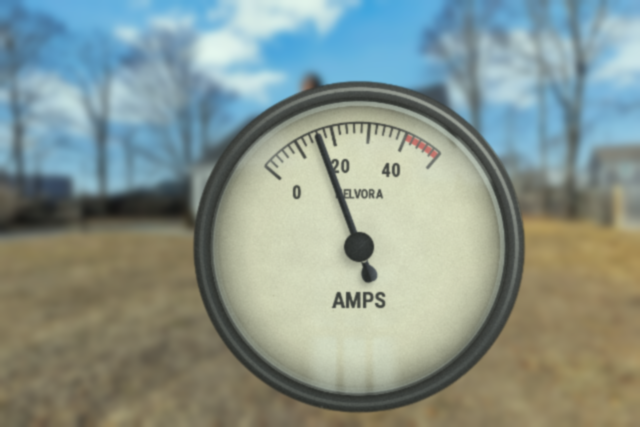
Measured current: 16 A
